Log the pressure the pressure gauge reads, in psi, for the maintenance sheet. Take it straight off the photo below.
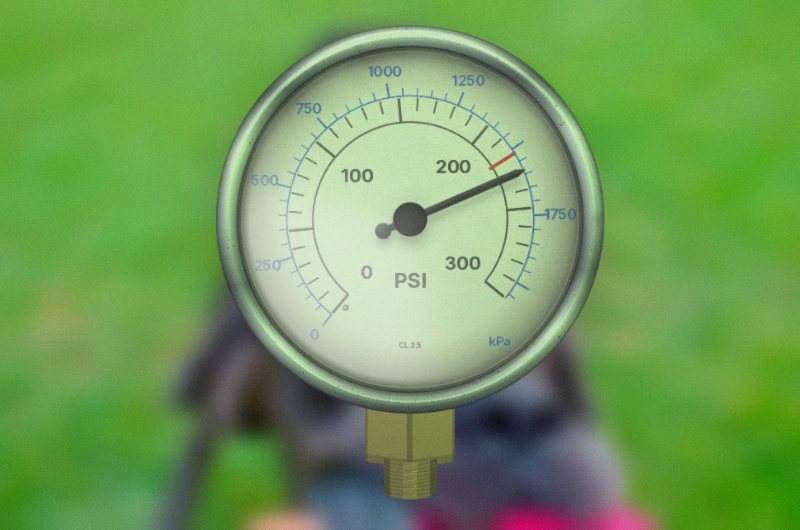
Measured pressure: 230 psi
